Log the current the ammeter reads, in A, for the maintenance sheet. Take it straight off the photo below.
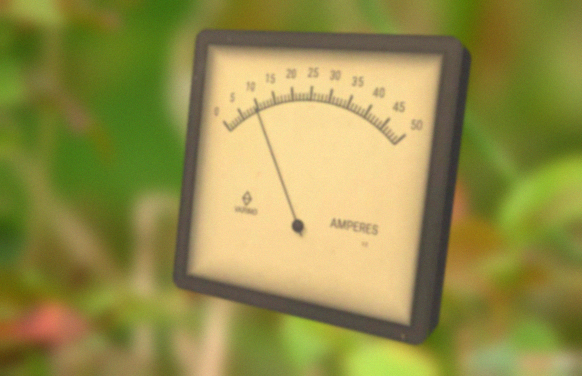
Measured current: 10 A
